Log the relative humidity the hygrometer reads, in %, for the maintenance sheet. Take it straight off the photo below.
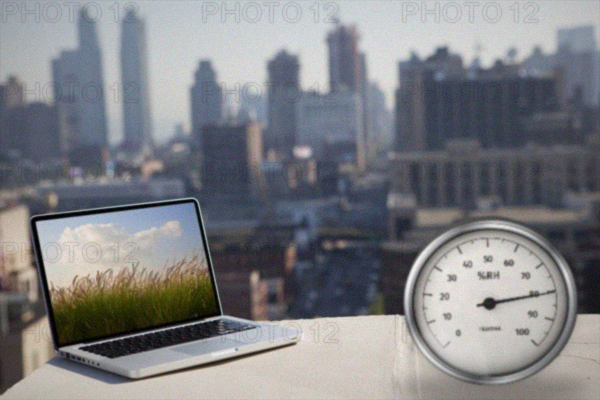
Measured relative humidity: 80 %
